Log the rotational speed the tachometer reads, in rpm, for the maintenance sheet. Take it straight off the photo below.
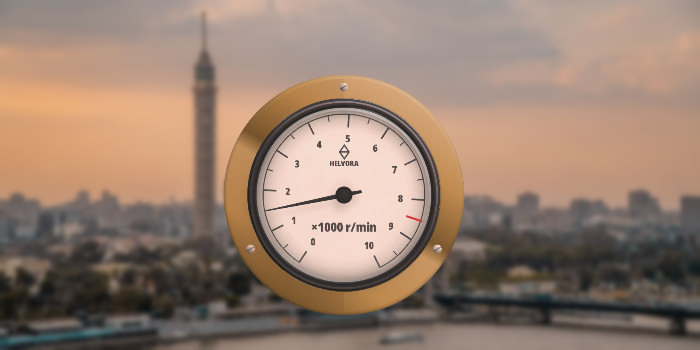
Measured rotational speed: 1500 rpm
